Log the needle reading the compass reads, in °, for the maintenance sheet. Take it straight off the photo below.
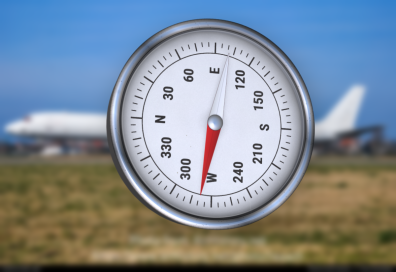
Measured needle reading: 280 °
